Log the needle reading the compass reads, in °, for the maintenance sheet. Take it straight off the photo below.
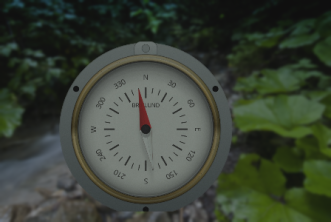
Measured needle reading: 350 °
